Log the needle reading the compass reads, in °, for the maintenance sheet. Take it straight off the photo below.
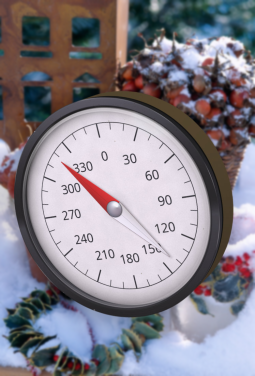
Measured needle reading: 320 °
